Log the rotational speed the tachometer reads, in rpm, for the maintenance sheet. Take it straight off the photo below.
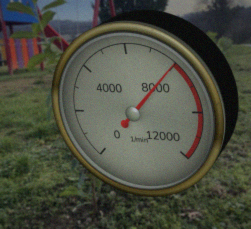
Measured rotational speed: 8000 rpm
